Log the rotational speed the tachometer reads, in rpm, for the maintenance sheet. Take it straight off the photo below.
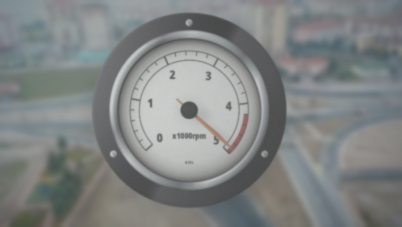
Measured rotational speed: 4900 rpm
